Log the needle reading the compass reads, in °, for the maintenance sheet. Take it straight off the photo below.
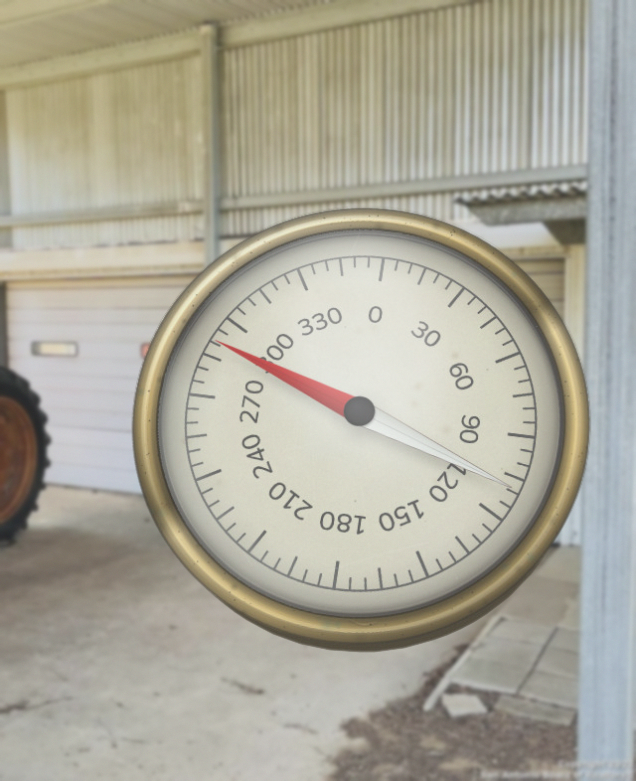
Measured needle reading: 290 °
